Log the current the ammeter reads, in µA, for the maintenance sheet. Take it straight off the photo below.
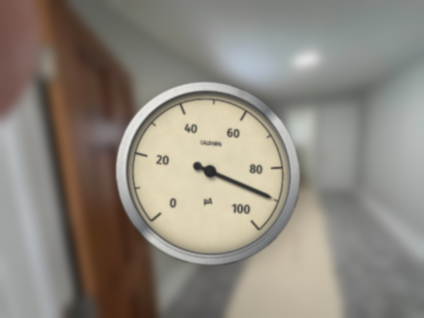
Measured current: 90 µA
